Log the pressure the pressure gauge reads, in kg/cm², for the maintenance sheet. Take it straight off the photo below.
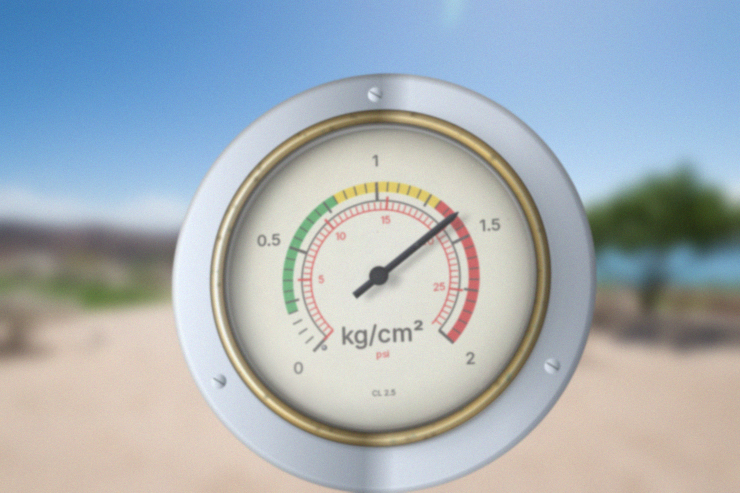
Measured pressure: 1.4 kg/cm²
